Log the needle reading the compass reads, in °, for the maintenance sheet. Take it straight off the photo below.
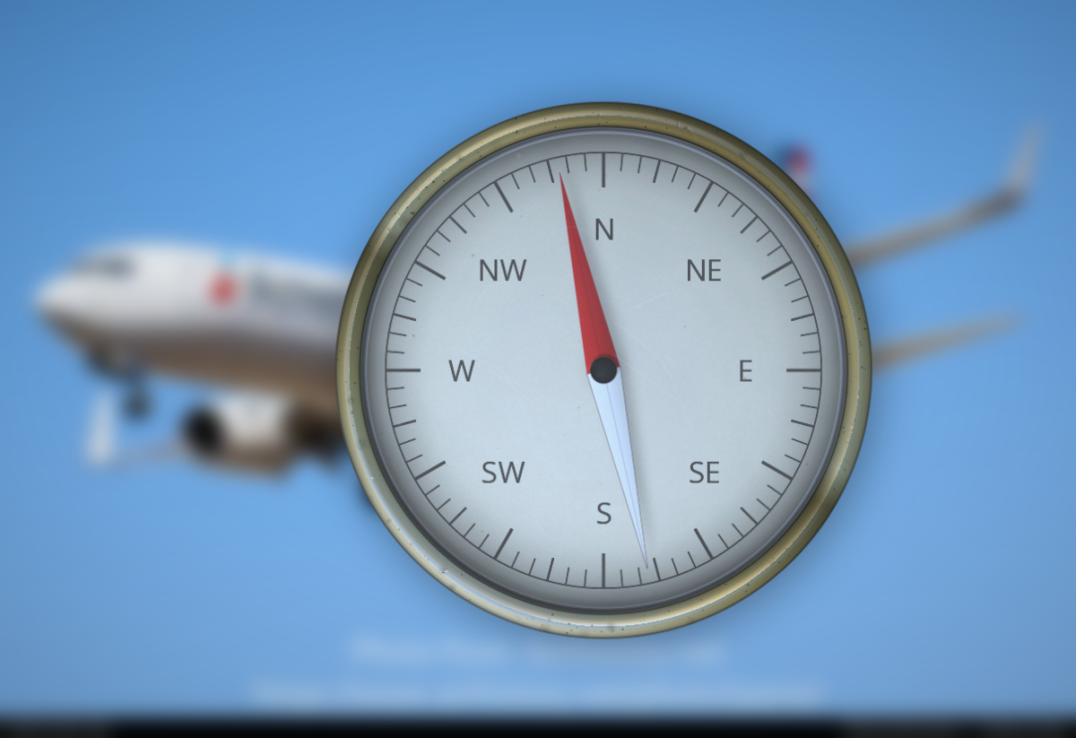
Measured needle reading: 347.5 °
